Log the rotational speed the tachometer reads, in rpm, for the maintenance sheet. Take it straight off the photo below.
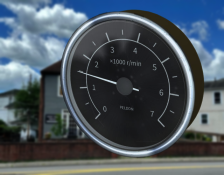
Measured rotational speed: 1500 rpm
